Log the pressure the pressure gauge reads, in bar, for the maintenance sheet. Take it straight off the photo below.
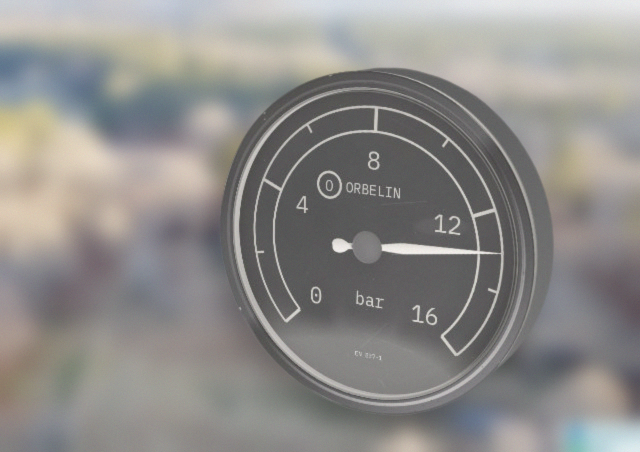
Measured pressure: 13 bar
